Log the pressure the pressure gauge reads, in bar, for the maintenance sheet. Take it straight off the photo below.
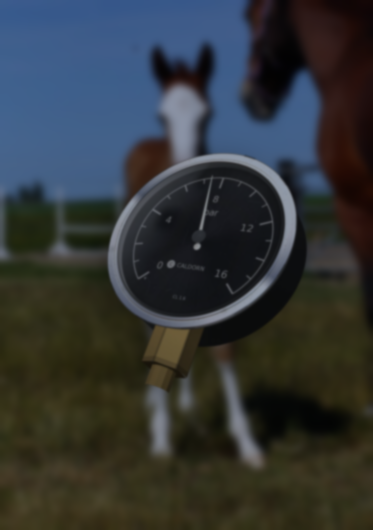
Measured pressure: 7.5 bar
